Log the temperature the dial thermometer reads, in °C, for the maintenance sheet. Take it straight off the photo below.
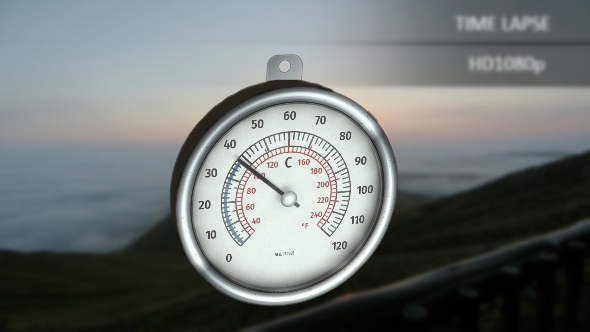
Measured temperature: 38 °C
